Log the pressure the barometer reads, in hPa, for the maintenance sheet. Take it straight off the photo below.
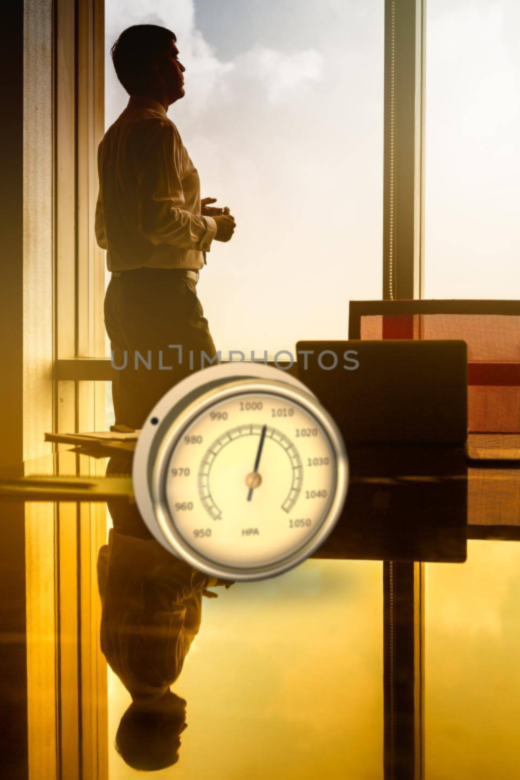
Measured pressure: 1005 hPa
